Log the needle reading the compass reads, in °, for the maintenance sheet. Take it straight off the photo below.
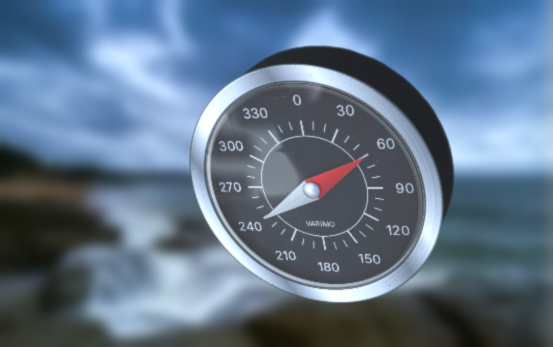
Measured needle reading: 60 °
